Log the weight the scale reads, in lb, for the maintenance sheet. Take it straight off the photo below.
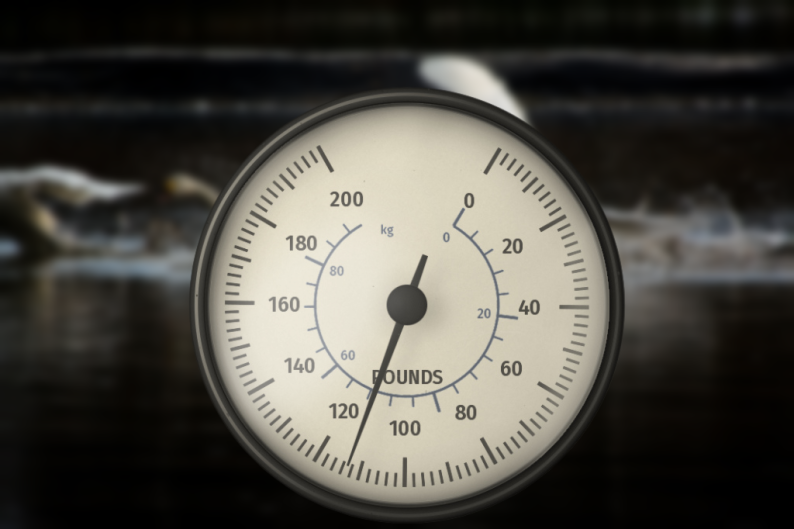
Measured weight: 113 lb
